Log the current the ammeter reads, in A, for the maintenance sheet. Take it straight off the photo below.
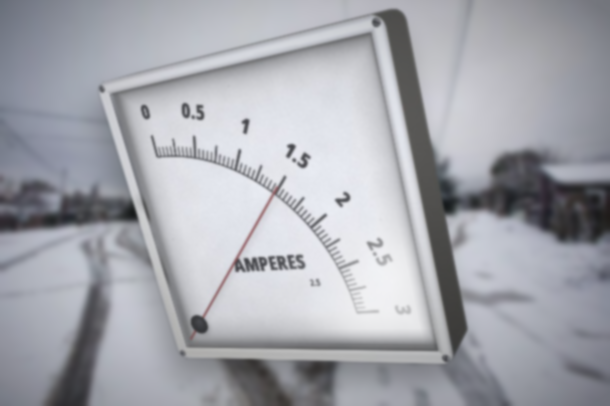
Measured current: 1.5 A
